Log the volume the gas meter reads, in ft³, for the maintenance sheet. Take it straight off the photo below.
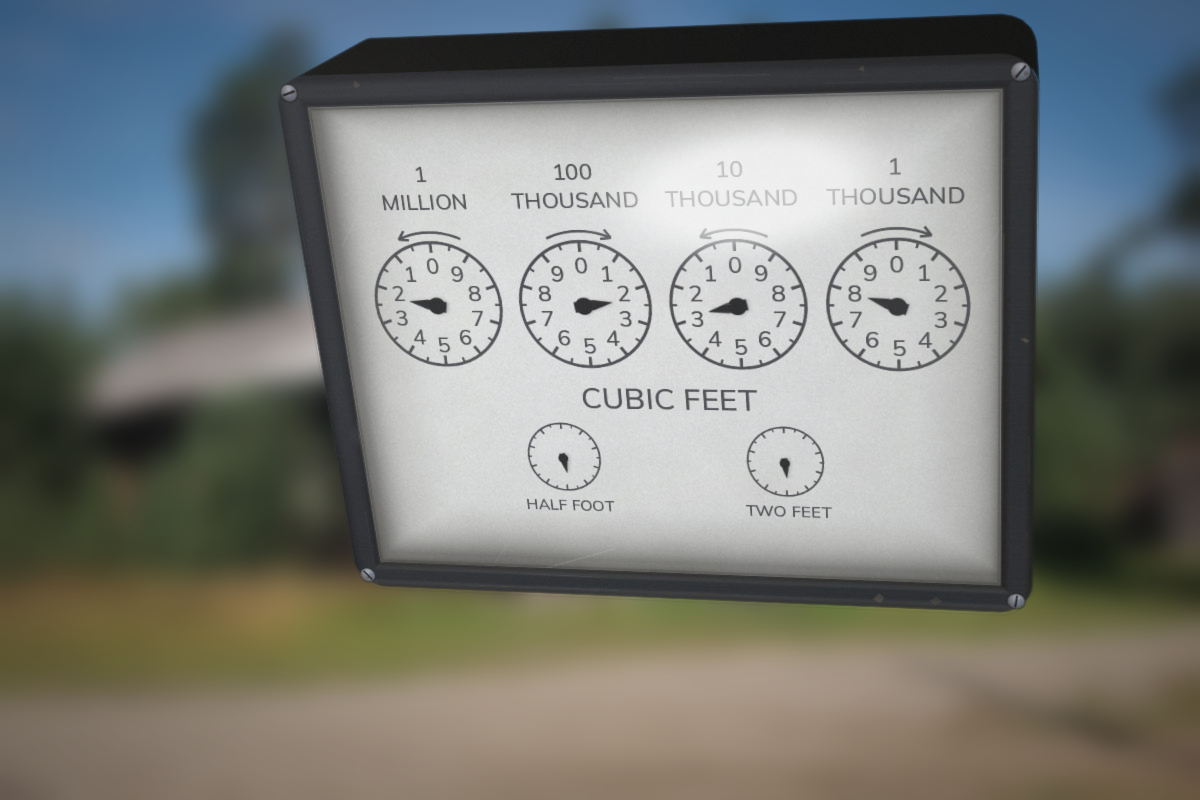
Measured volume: 222800 ft³
